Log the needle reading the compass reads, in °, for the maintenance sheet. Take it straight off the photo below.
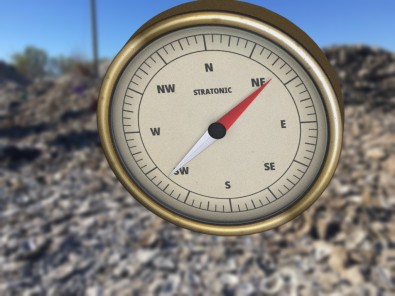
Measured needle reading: 50 °
